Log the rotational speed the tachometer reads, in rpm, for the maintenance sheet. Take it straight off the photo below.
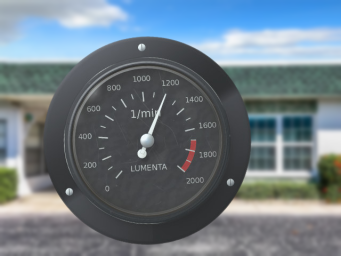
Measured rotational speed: 1200 rpm
